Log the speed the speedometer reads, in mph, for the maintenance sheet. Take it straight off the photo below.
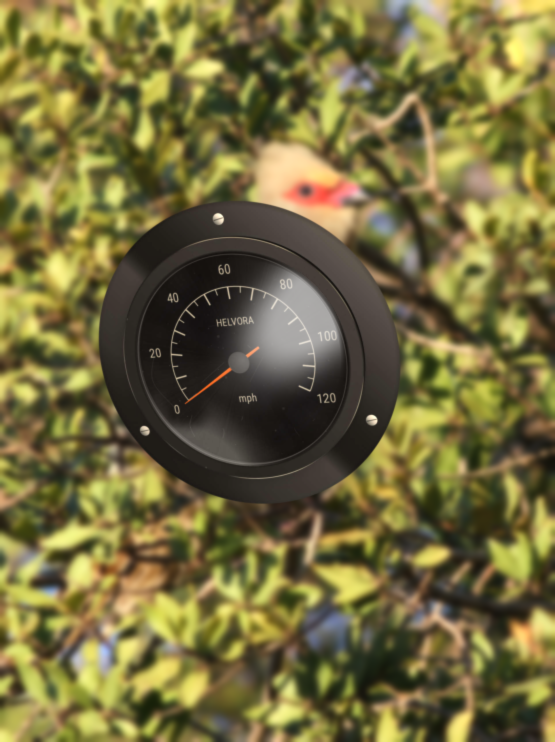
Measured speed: 0 mph
